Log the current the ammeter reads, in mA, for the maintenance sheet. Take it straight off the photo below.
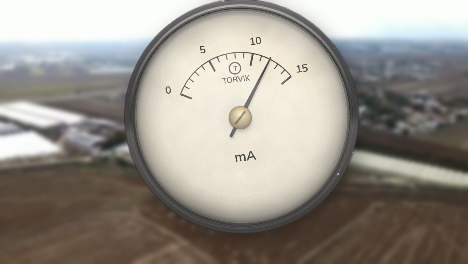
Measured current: 12 mA
